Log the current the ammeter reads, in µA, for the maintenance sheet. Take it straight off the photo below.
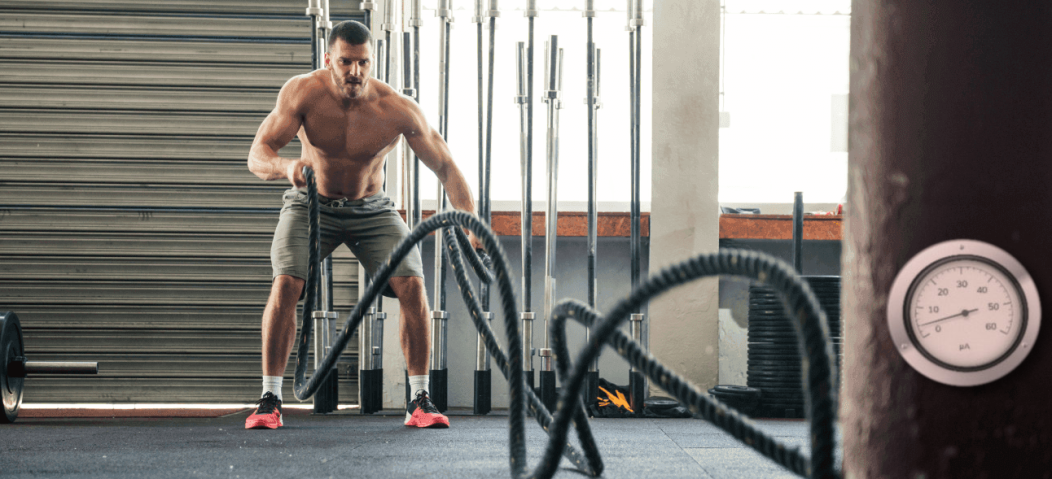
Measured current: 4 µA
